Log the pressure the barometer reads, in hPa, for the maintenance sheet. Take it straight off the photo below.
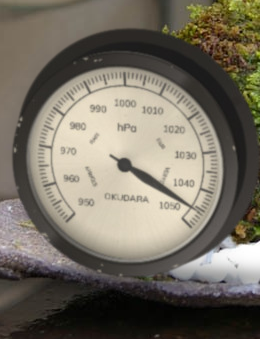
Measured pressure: 1045 hPa
